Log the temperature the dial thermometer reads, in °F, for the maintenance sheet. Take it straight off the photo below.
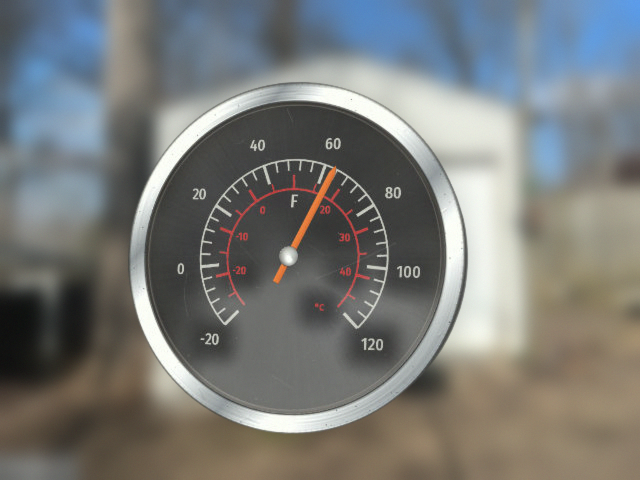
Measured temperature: 64 °F
